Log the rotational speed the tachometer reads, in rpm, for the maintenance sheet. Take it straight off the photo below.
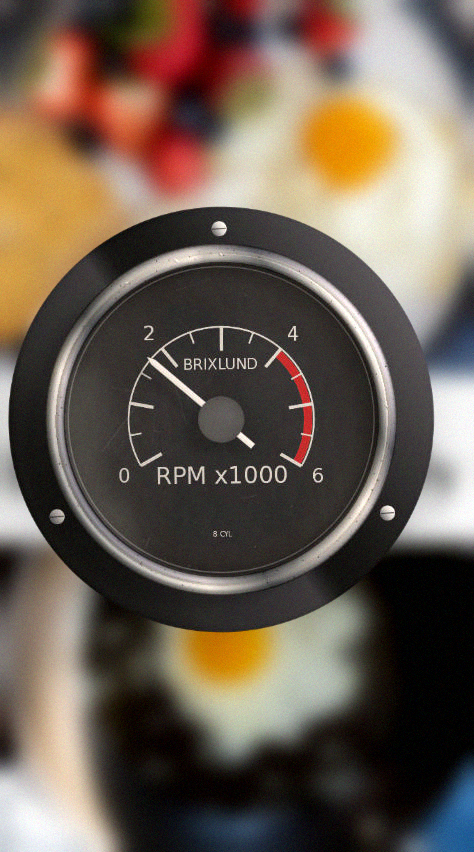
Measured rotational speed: 1750 rpm
